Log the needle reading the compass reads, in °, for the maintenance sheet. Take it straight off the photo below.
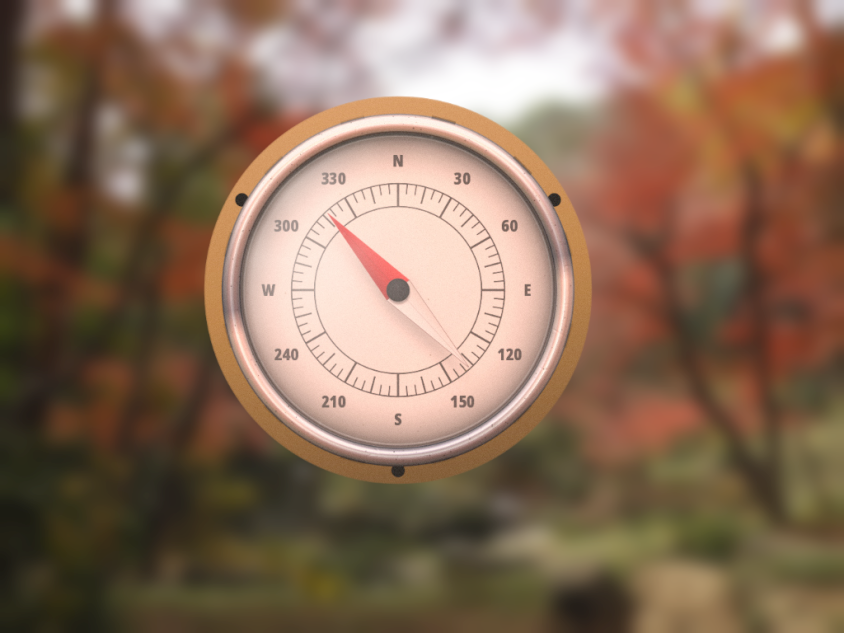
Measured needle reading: 317.5 °
